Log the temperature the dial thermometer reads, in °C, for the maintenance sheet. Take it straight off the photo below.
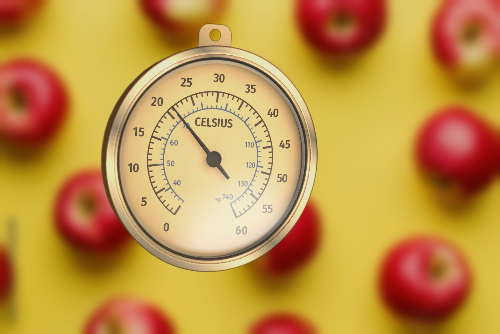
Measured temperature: 21 °C
